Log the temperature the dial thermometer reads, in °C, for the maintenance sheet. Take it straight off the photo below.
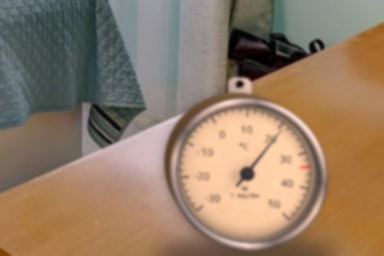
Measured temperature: 20 °C
